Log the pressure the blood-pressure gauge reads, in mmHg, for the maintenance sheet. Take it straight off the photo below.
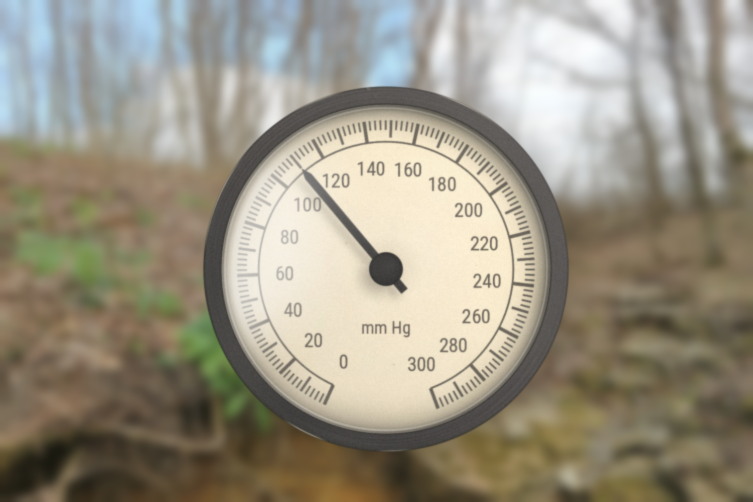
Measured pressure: 110 mmHg
